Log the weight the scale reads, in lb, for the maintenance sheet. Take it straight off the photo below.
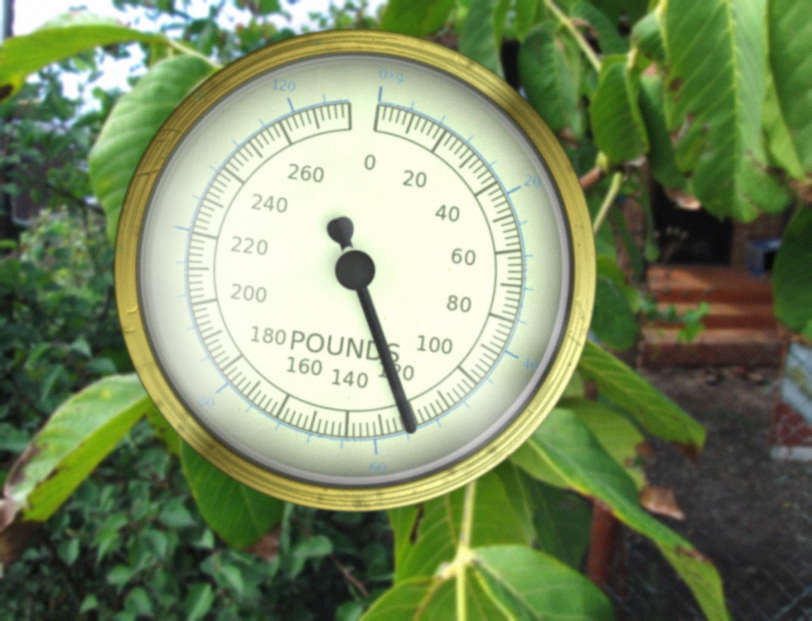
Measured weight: 122 lb
